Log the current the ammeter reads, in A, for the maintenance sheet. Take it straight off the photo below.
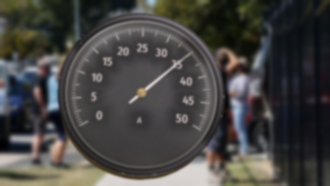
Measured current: 35 A
